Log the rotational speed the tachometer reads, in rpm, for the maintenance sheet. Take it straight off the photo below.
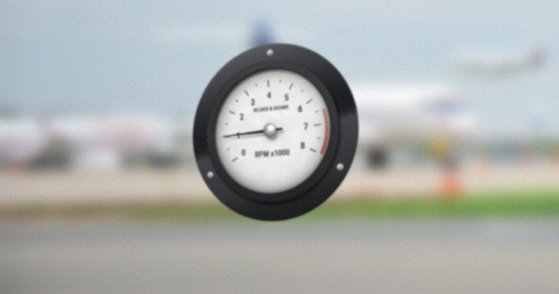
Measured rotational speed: 1000 rpm
